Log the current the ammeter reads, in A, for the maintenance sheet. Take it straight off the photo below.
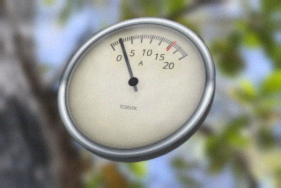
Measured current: 2.5 A
